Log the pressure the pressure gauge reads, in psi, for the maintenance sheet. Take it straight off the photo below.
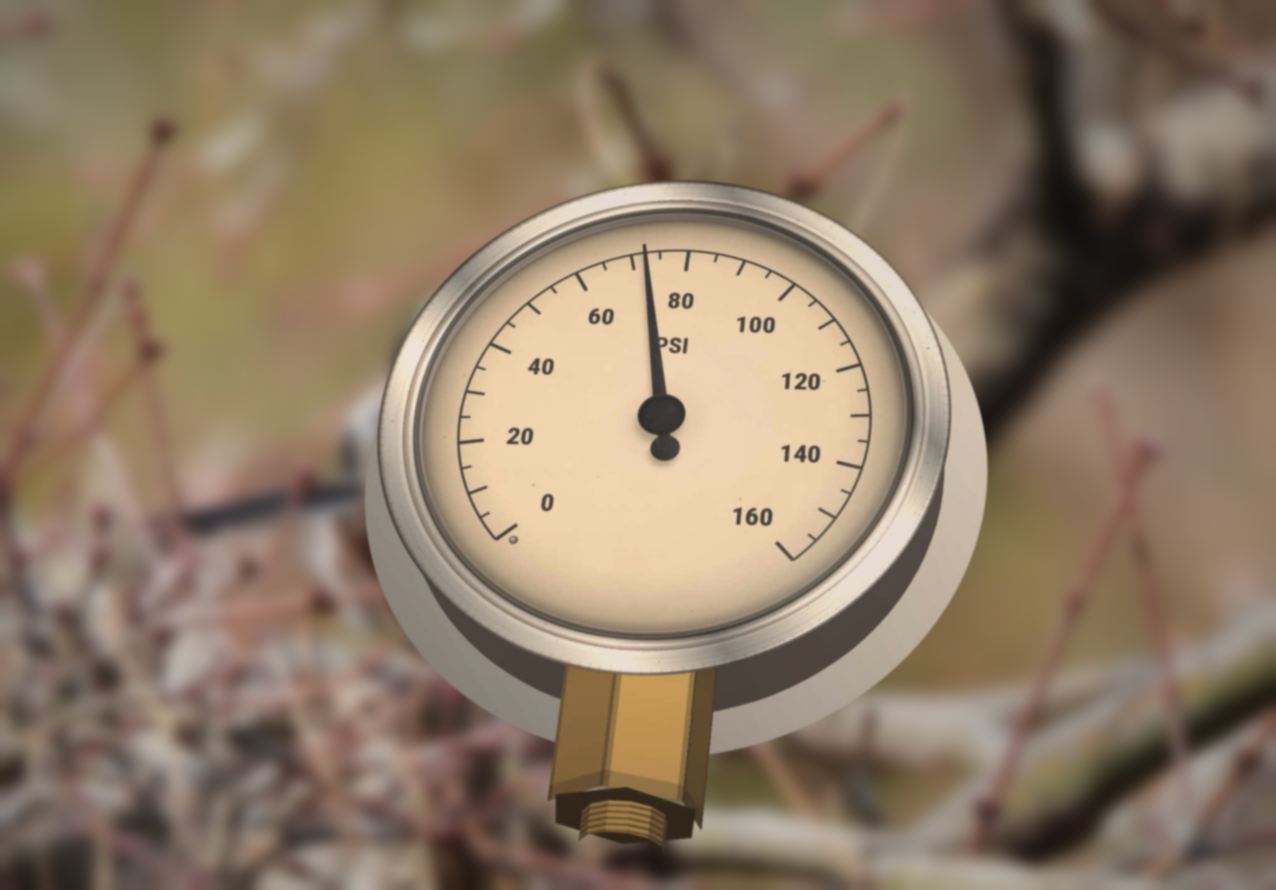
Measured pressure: 72.5 psi
